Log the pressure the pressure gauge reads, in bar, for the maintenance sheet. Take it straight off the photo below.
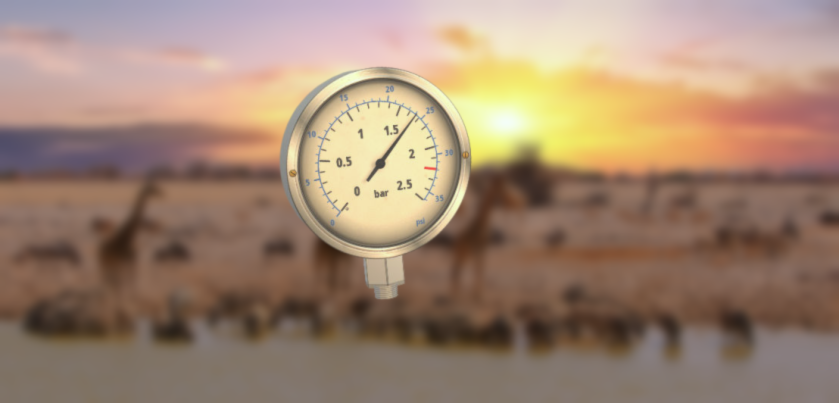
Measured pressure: 1.65 bar
